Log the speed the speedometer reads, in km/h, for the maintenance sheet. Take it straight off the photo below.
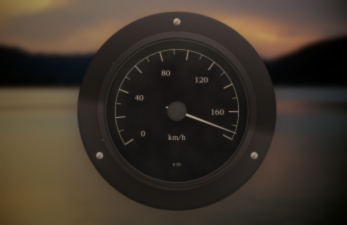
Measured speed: 175 km/h
